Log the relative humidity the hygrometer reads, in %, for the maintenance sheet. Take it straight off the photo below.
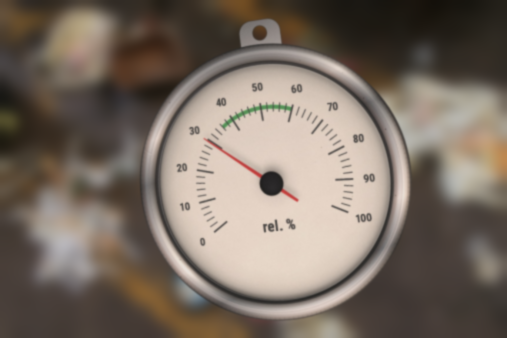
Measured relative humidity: 30 %
